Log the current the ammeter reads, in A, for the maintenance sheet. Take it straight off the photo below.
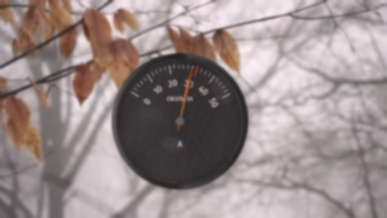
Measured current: 30 A
